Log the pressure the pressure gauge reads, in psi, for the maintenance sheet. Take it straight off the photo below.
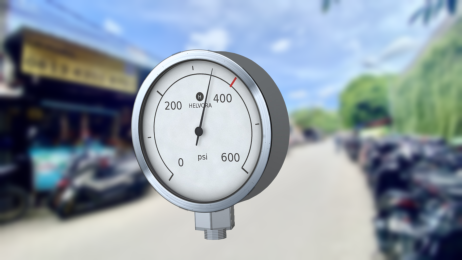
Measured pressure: 350 psi
